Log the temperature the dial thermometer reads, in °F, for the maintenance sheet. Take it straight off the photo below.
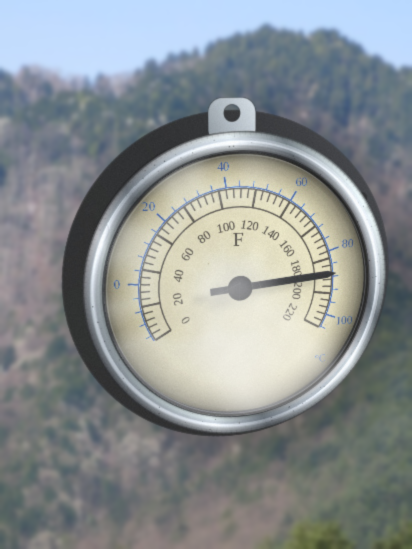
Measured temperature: 188 °F
